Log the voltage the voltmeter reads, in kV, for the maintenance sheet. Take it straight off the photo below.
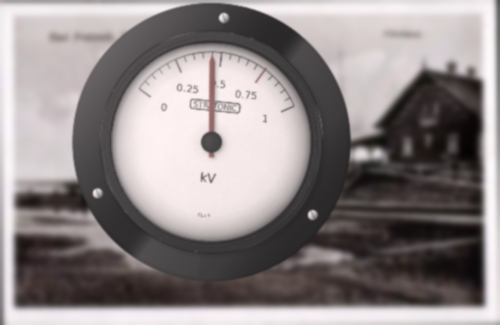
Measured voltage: 0.45 kV
